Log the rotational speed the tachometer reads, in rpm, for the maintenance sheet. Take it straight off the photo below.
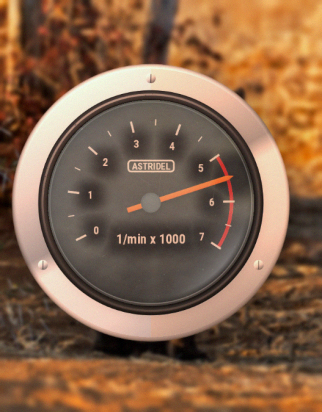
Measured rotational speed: 5500 rpm
